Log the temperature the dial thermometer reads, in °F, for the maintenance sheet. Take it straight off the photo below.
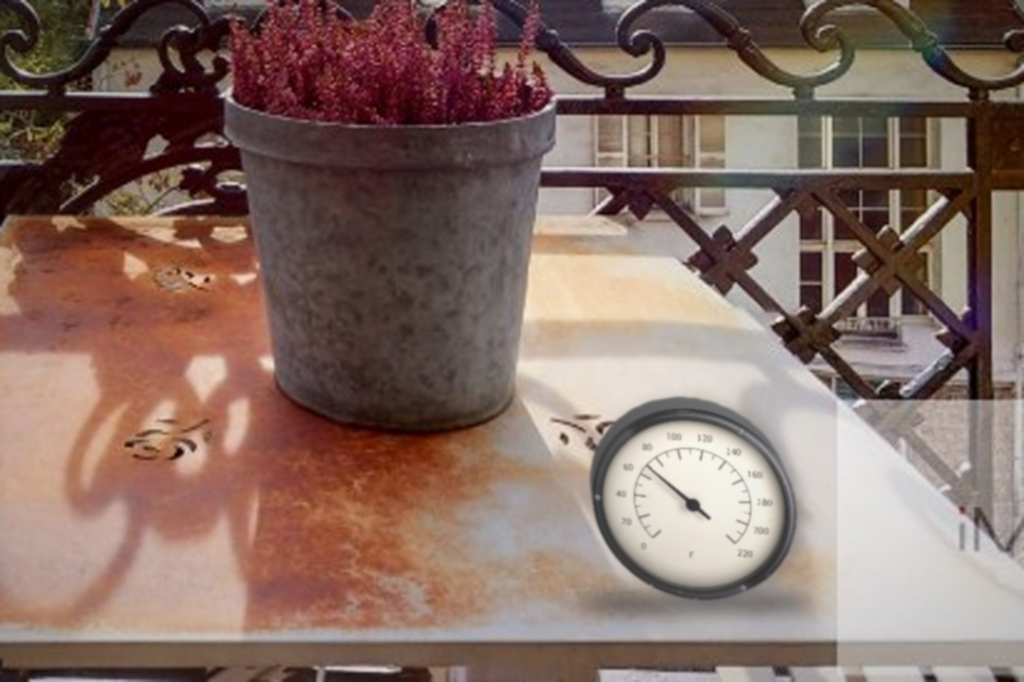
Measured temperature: 70 °F
